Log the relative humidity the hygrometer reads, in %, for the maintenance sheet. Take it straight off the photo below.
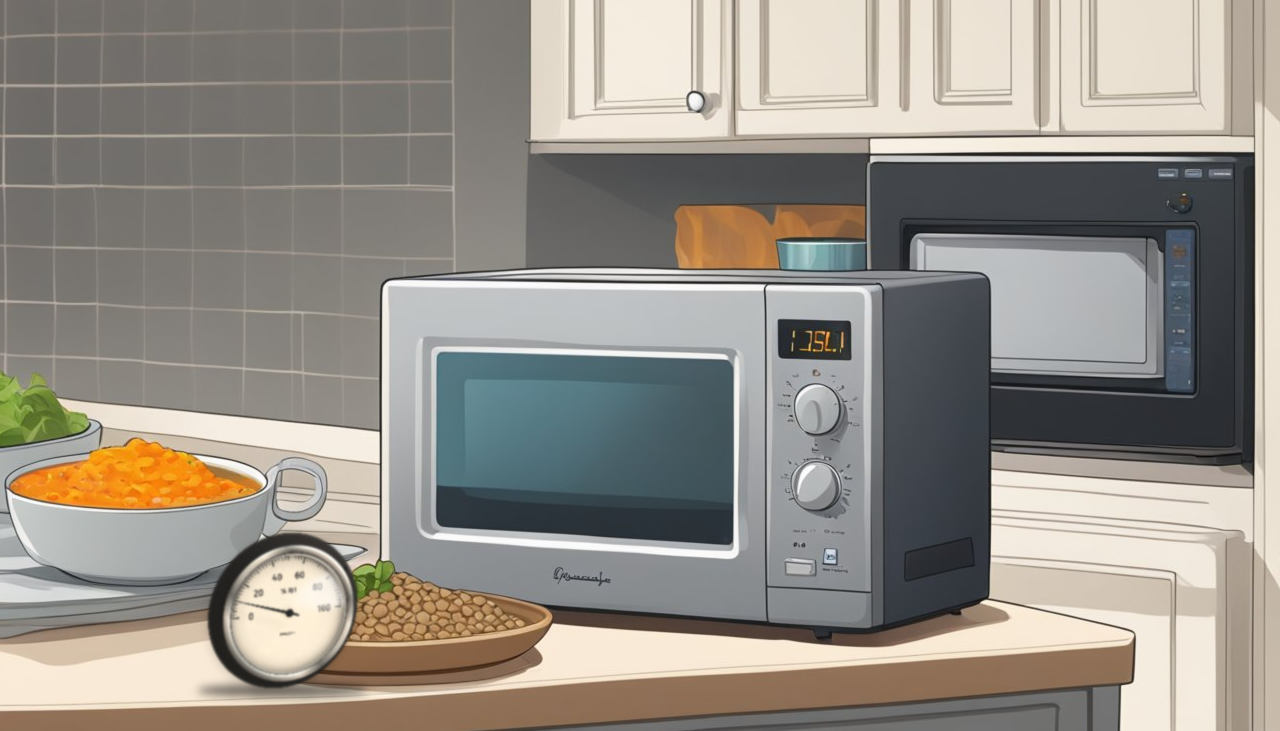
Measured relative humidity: 10 %
